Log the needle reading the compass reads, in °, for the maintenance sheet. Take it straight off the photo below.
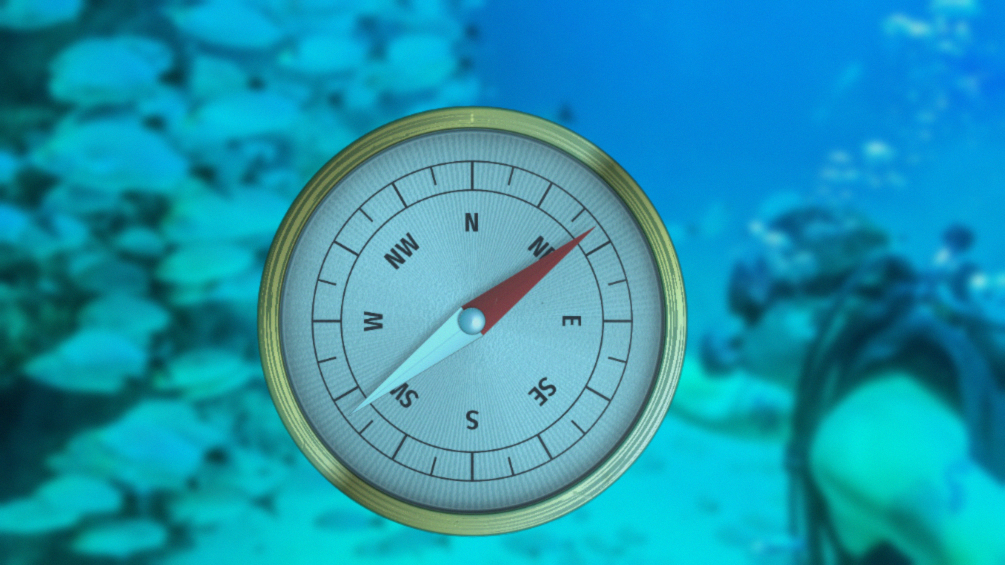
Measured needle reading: 52.5 °
